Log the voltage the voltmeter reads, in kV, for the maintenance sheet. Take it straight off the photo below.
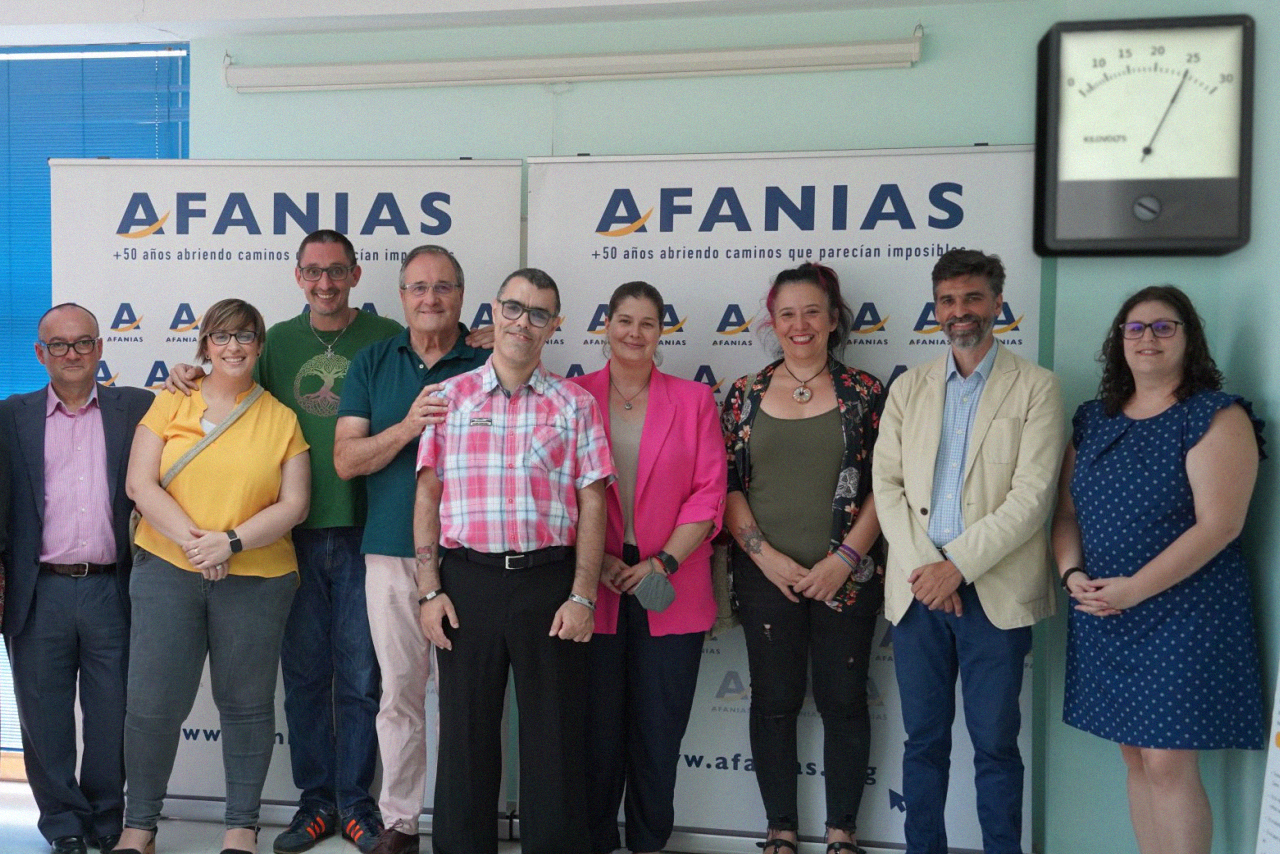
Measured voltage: 25 kV
